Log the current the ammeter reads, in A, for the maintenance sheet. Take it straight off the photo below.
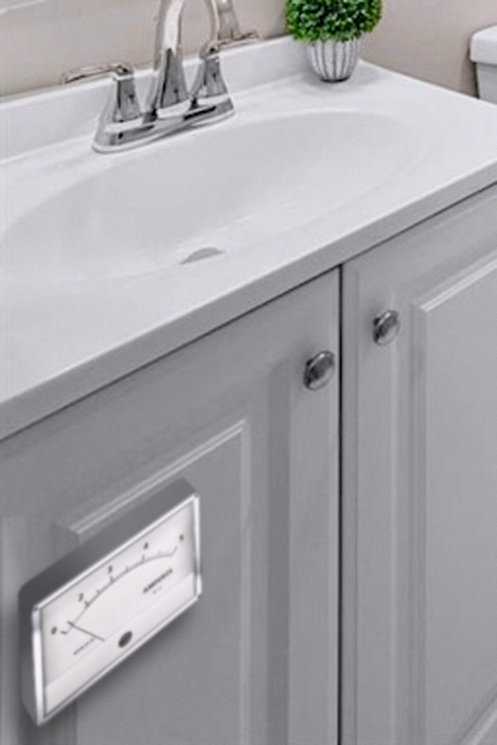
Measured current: 1 A
